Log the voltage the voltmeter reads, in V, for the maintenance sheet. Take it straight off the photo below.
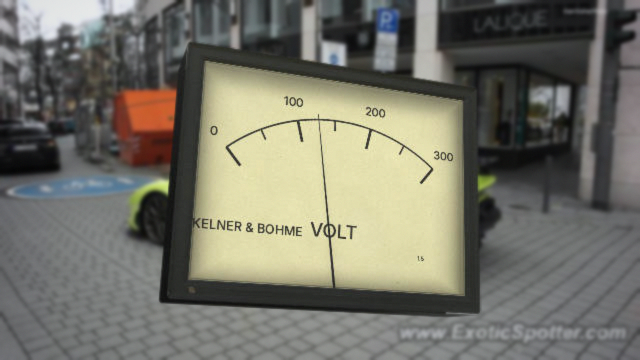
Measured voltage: 125 V
